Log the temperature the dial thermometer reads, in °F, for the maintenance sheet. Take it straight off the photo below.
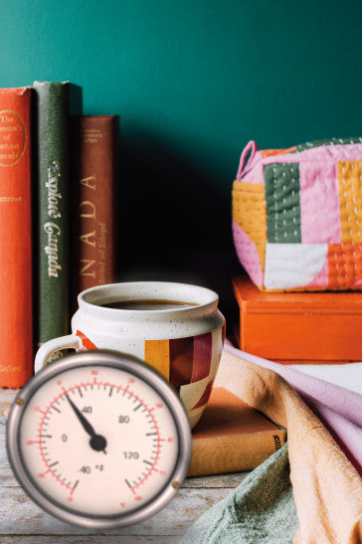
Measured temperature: 32 °F
